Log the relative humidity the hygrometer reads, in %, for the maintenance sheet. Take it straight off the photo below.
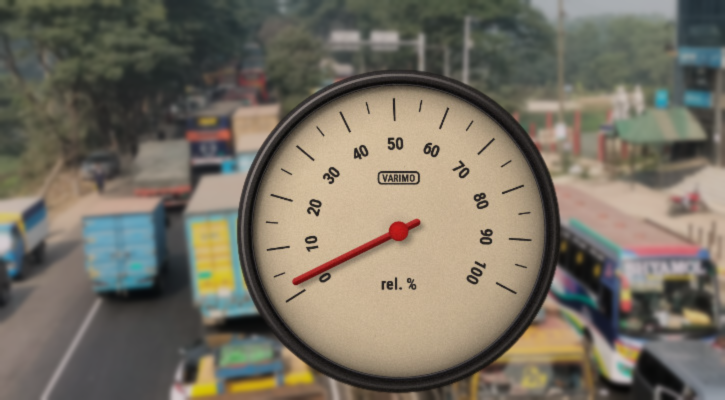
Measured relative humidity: 2.5 %
